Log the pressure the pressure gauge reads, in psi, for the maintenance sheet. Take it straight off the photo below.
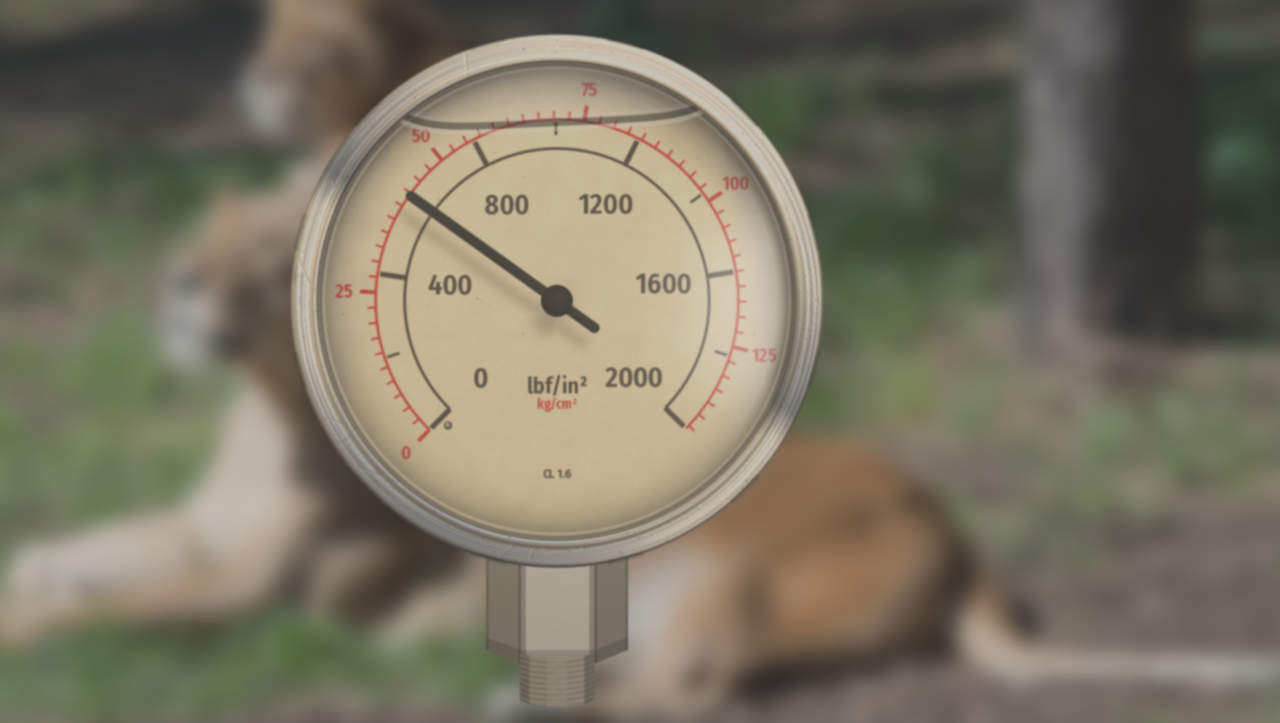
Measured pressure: 600 psi
